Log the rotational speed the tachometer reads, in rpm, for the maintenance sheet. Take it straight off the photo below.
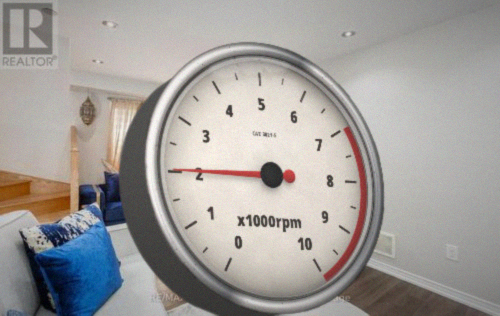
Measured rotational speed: 2000 rpm
